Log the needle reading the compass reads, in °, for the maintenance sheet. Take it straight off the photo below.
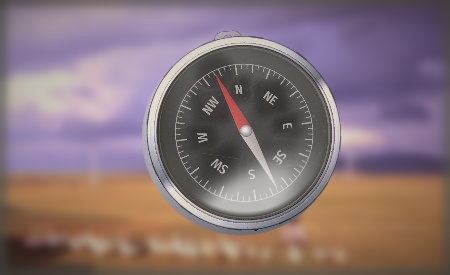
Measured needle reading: 340 °
